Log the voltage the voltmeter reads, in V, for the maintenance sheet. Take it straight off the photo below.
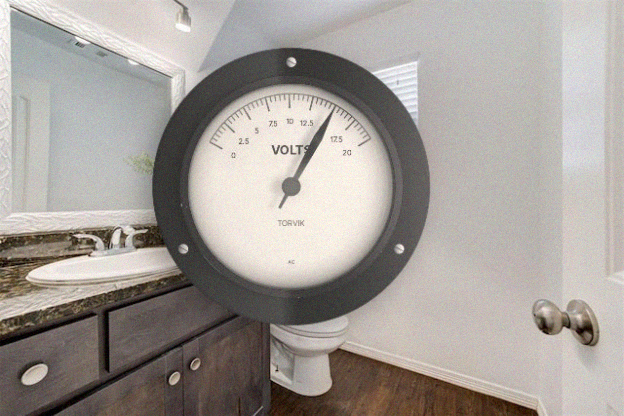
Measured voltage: 15 V
